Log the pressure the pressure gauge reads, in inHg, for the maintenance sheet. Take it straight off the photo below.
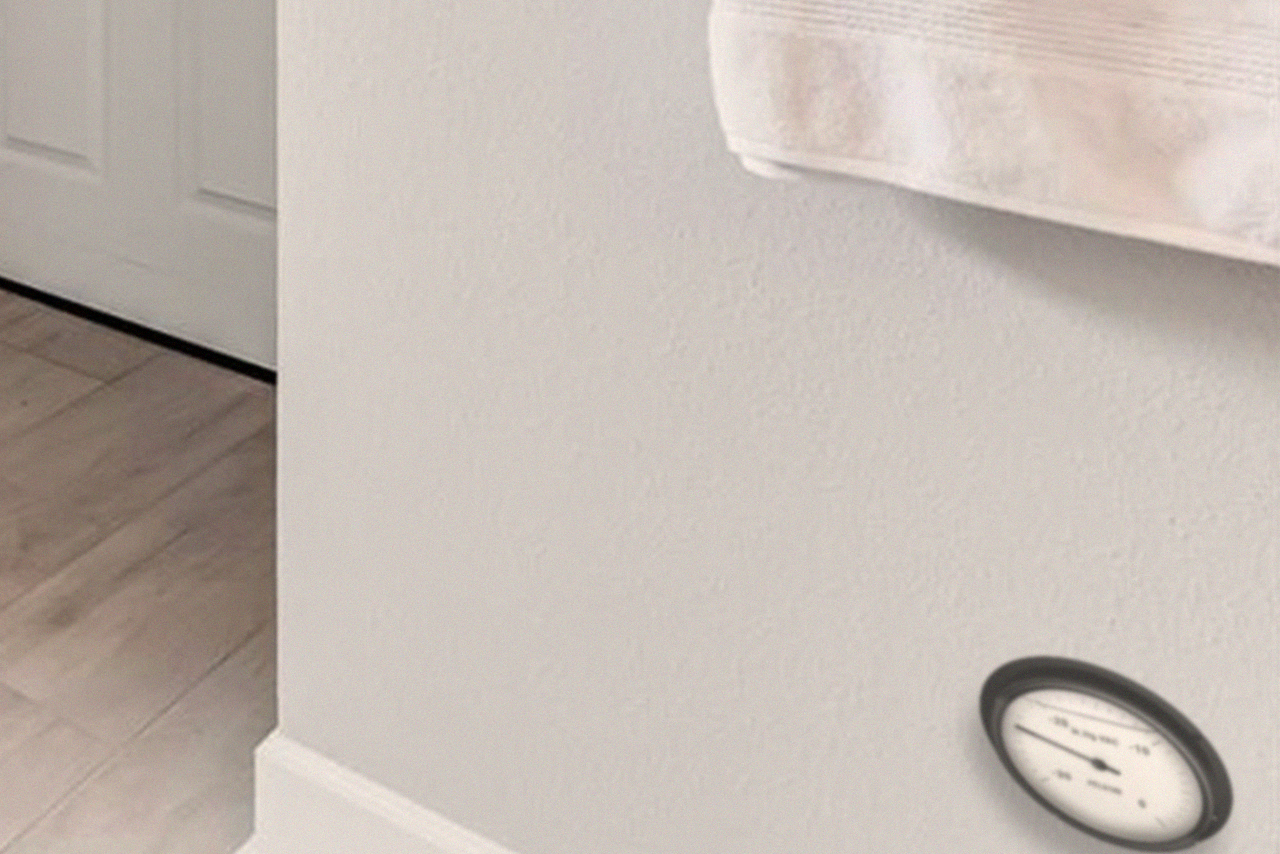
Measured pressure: -24 inHg
